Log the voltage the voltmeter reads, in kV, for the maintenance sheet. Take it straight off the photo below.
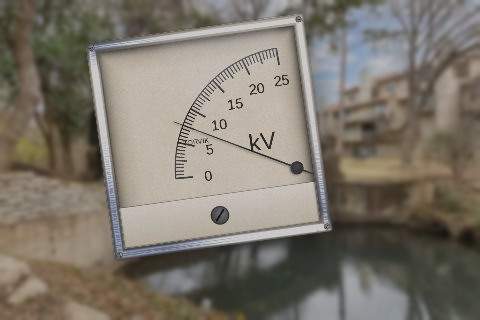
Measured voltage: 7.5 kV
